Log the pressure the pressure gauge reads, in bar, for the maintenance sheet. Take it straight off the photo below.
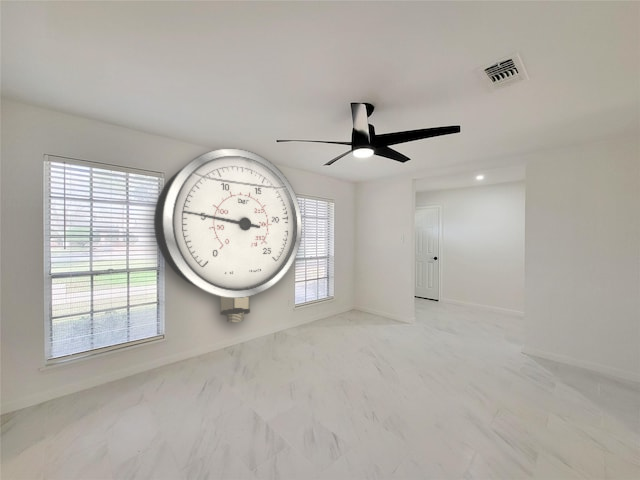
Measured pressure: 5 bar
